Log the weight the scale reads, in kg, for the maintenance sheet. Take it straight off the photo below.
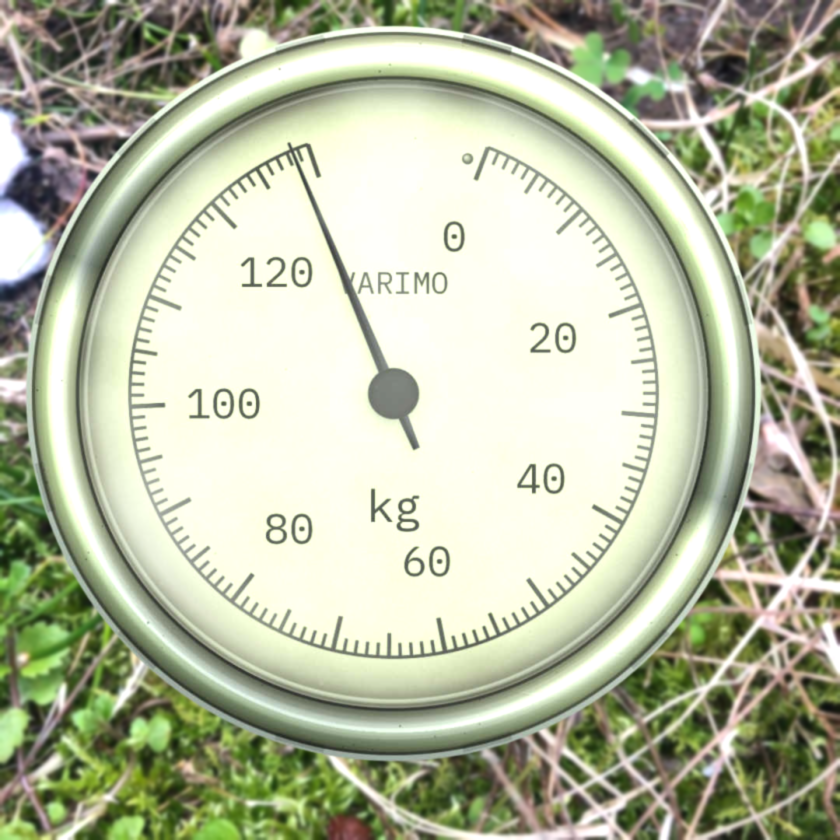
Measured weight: 128.5 kg
